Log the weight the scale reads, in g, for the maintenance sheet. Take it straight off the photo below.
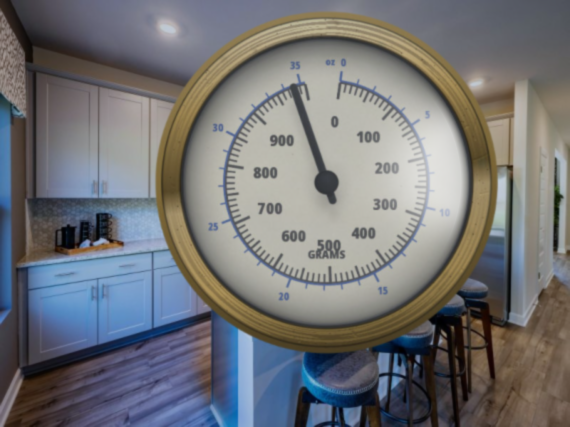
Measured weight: 980 g
